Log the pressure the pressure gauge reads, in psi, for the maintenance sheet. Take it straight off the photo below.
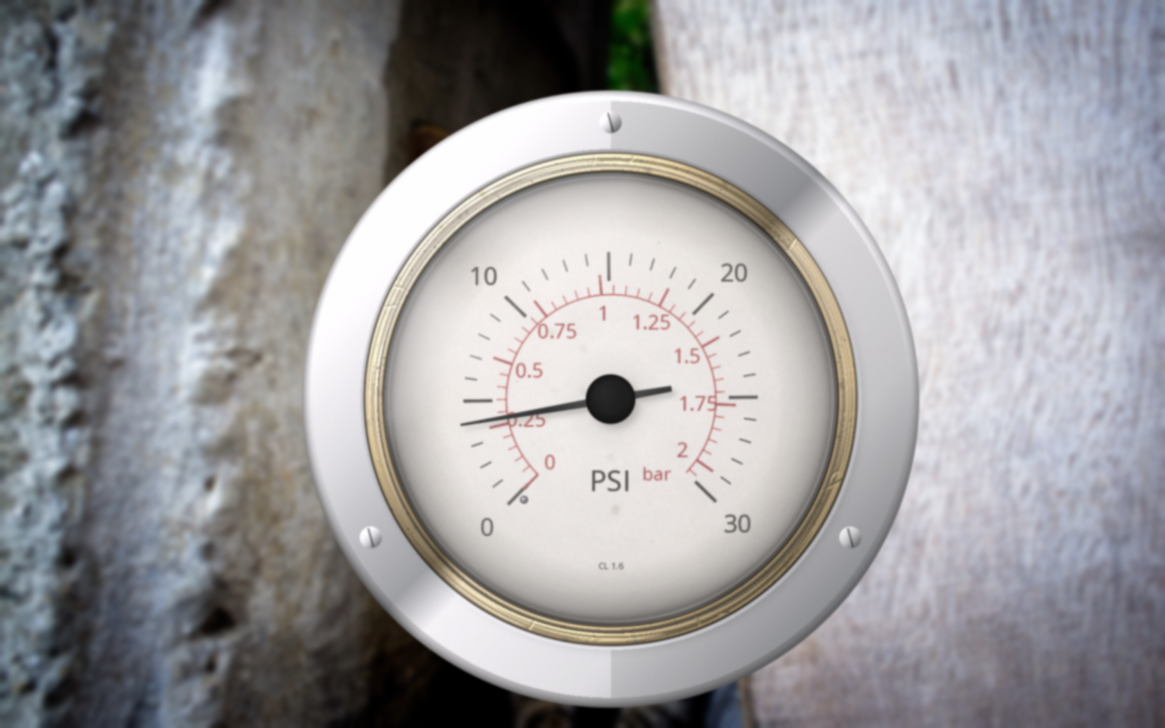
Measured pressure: 4 psi
